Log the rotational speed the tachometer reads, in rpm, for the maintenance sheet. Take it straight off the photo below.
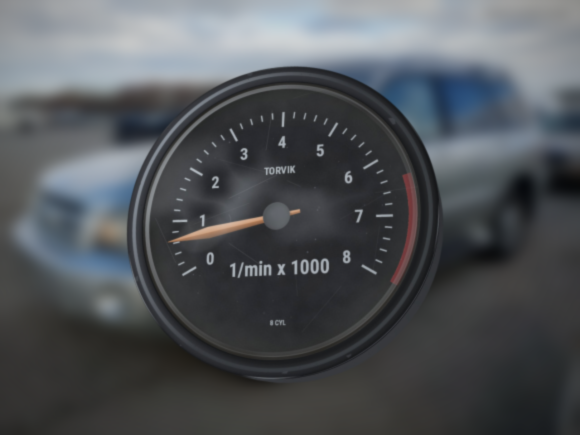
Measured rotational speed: 600 rpm
